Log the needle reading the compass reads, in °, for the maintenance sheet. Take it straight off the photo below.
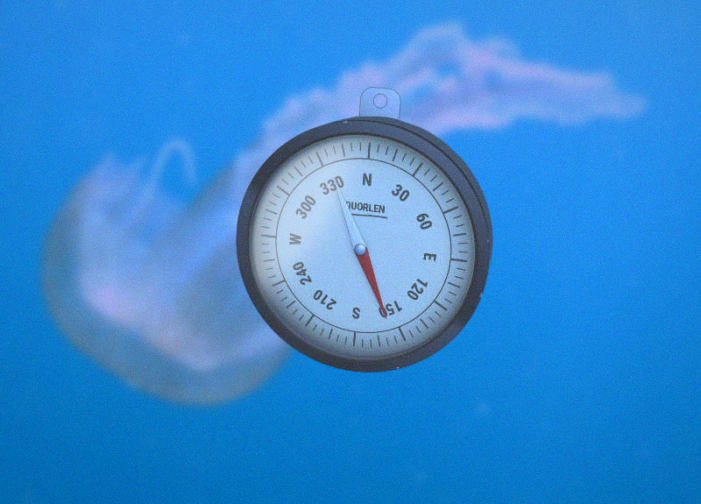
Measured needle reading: 155 °
